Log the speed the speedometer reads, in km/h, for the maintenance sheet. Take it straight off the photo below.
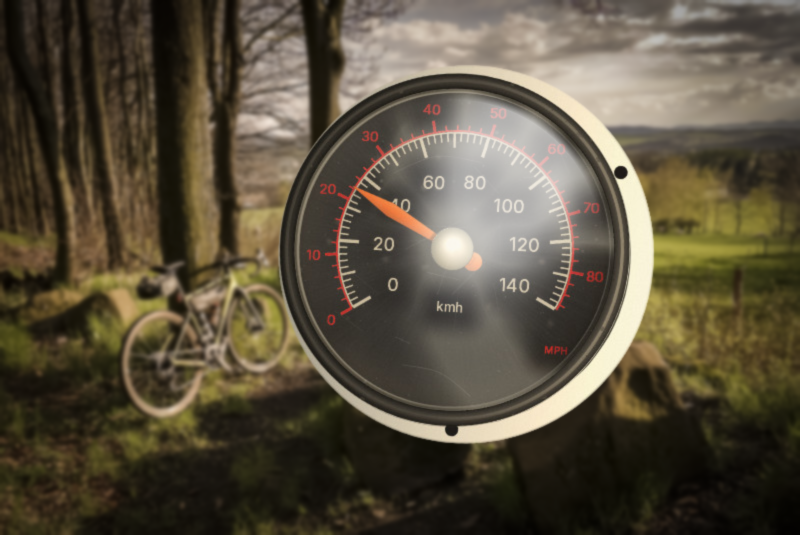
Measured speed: 36 km/h
